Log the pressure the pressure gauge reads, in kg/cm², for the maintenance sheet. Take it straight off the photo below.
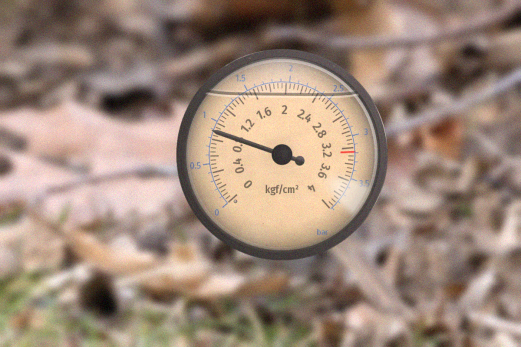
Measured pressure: 0.9 kg/cm²
